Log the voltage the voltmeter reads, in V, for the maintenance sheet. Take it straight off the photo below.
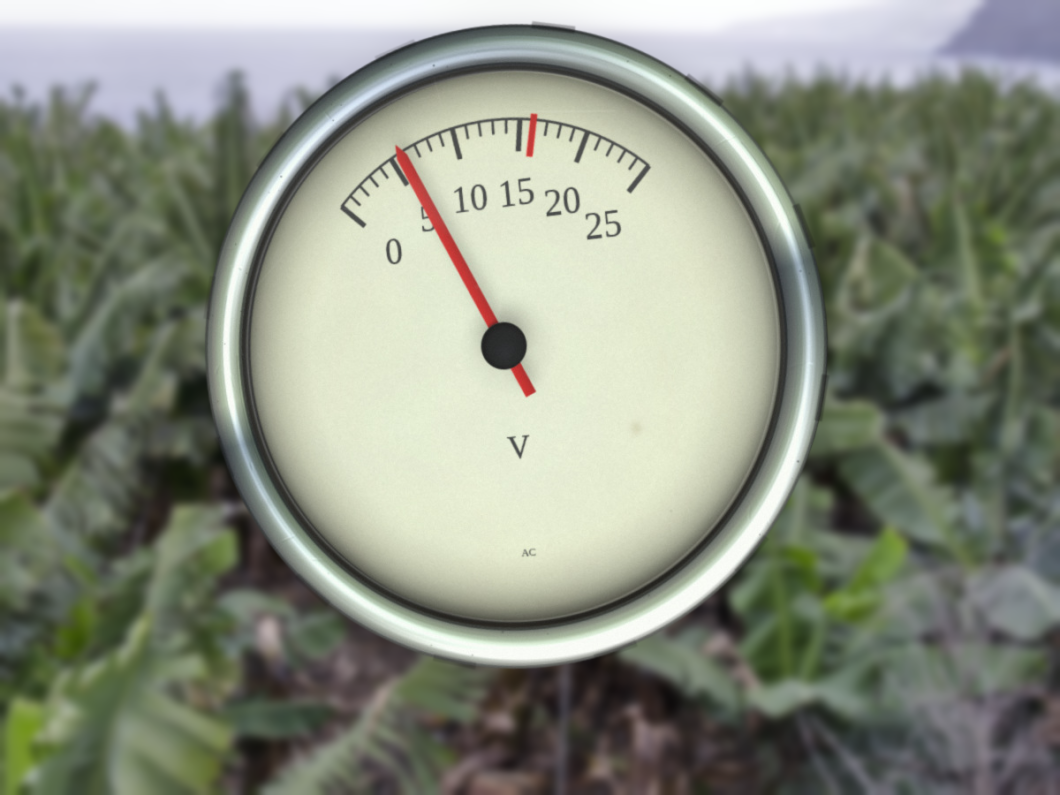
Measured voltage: 6 V
